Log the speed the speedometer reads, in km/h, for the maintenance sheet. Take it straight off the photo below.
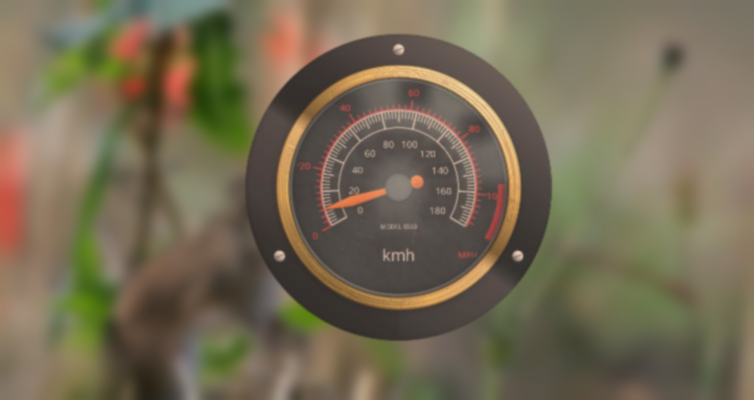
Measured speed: 10 km/h
